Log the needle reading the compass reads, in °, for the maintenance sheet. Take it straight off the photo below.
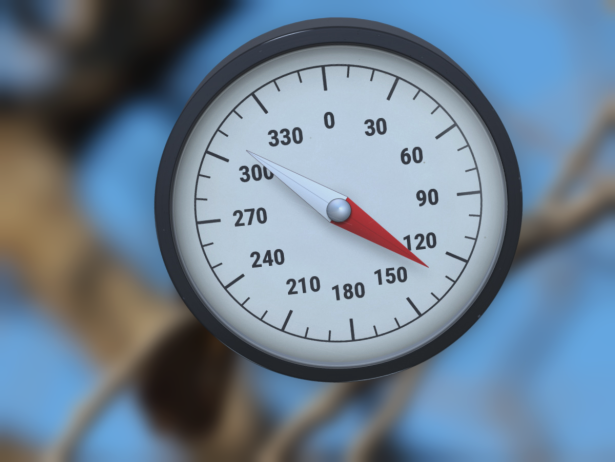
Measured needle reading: 130 °
